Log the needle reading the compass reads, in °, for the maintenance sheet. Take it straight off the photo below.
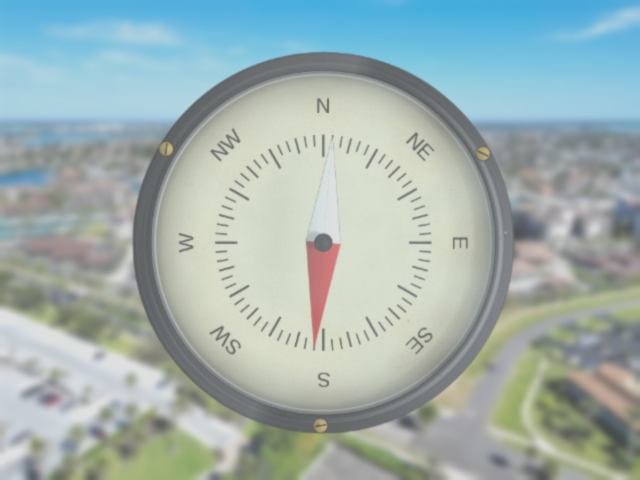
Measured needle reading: 185 °
